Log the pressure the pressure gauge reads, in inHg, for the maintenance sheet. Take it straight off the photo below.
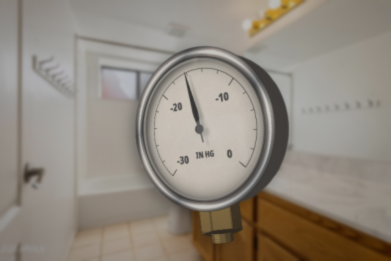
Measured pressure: -16 inHg
